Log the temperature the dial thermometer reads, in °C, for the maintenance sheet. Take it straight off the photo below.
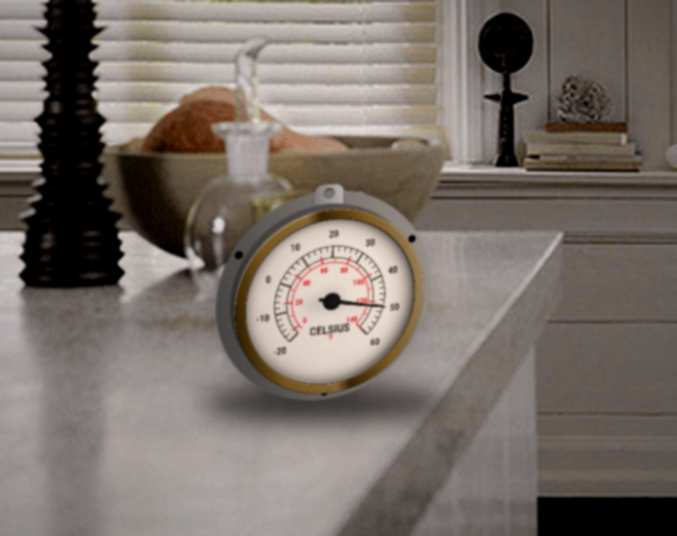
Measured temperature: 50 °C
